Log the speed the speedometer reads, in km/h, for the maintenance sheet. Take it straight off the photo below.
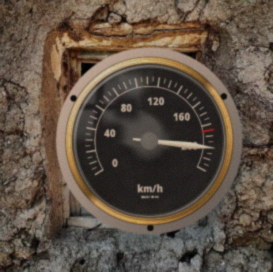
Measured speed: 200 km/h
